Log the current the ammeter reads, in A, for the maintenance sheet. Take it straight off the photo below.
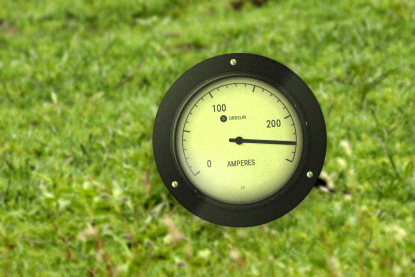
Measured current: 230 A
